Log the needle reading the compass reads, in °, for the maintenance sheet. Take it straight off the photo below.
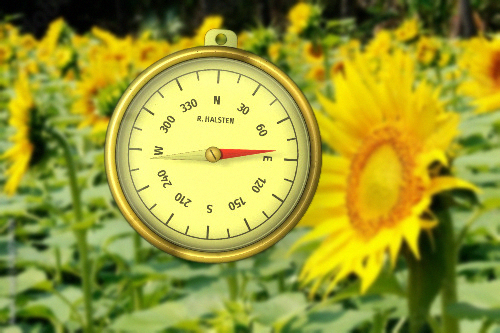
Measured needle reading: 82.5 °
